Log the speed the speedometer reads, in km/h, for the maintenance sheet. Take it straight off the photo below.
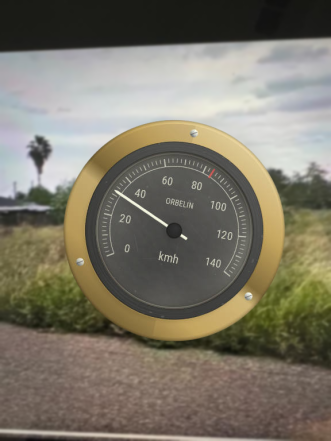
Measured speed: 32 km/h
